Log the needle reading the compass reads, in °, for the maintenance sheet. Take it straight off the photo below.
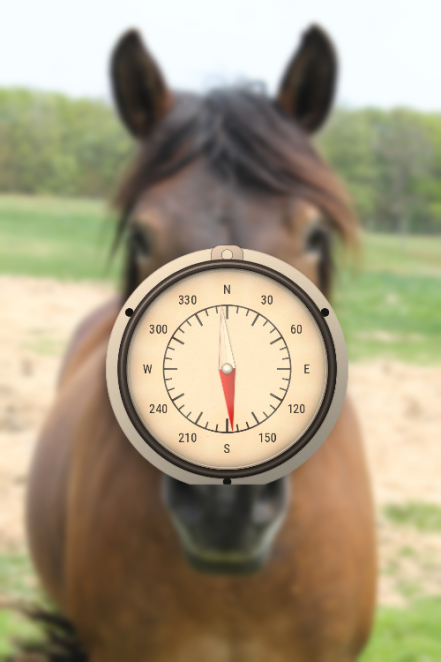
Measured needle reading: 175 °
